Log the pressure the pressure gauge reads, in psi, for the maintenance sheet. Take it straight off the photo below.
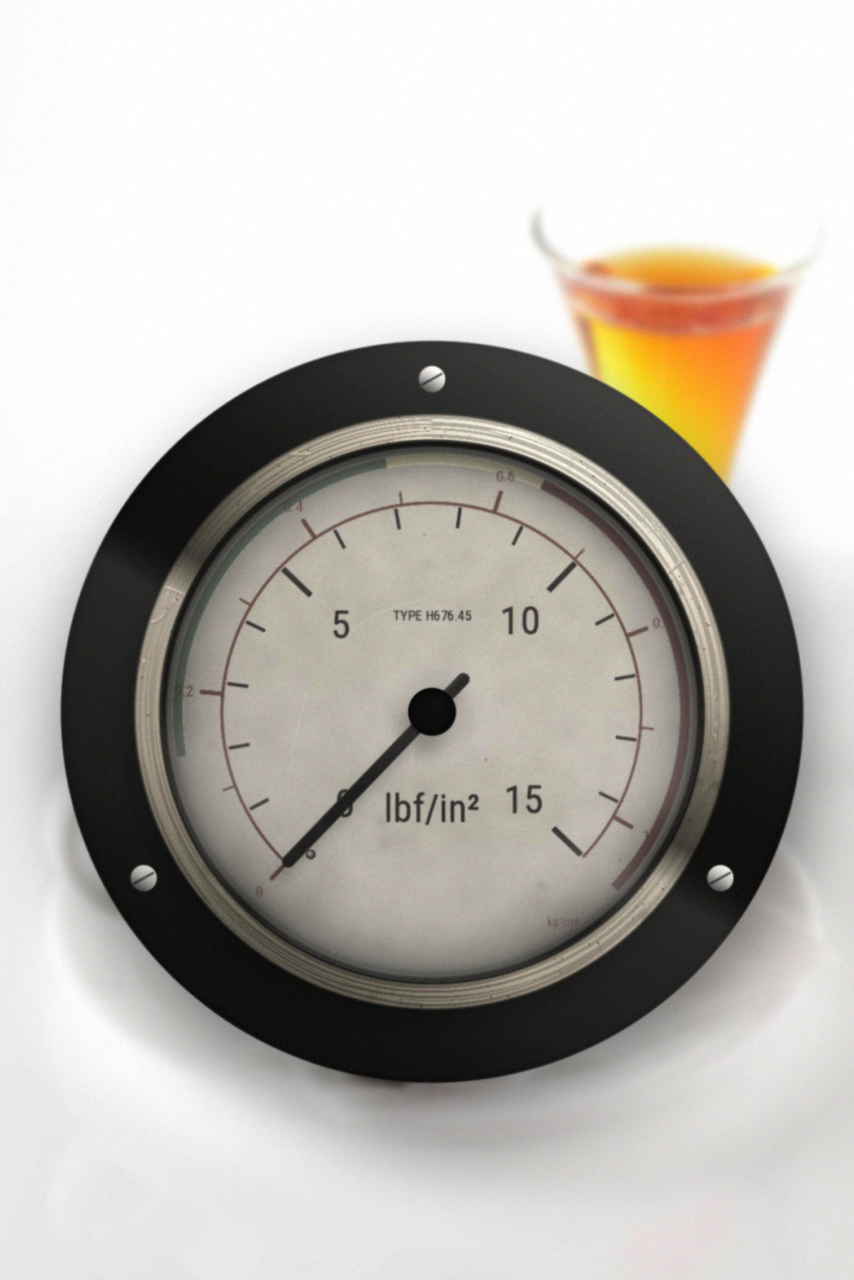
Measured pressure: 0 psi
